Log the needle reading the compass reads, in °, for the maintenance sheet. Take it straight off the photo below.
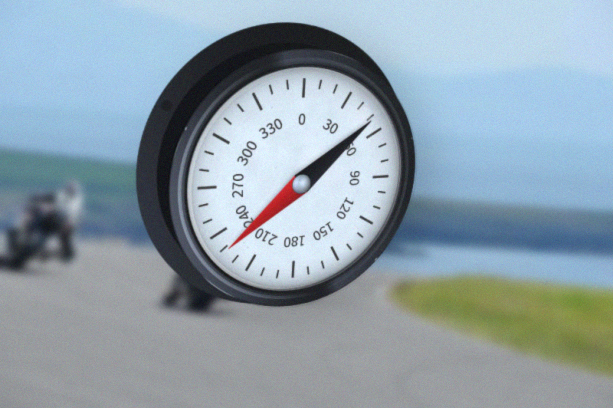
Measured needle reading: 230 °
